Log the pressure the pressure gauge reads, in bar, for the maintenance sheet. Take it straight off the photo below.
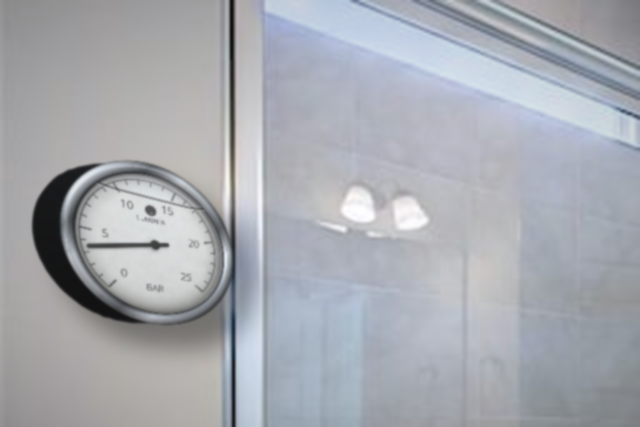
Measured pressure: 3.5 bar
